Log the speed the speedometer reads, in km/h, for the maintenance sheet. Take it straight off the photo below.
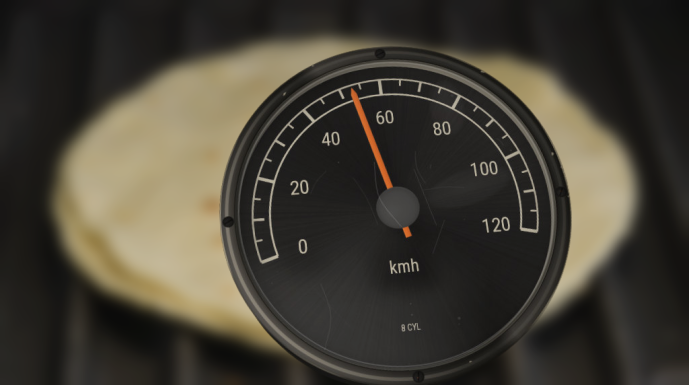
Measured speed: 52.5 km/h
